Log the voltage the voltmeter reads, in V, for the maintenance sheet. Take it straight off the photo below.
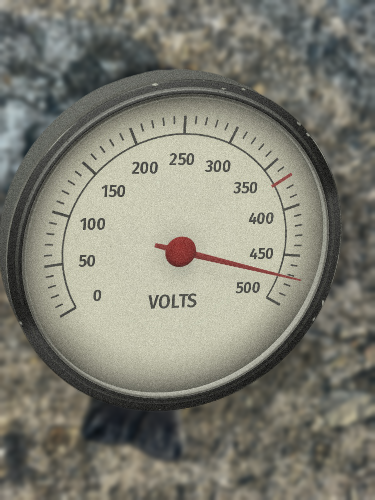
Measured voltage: 470 V
